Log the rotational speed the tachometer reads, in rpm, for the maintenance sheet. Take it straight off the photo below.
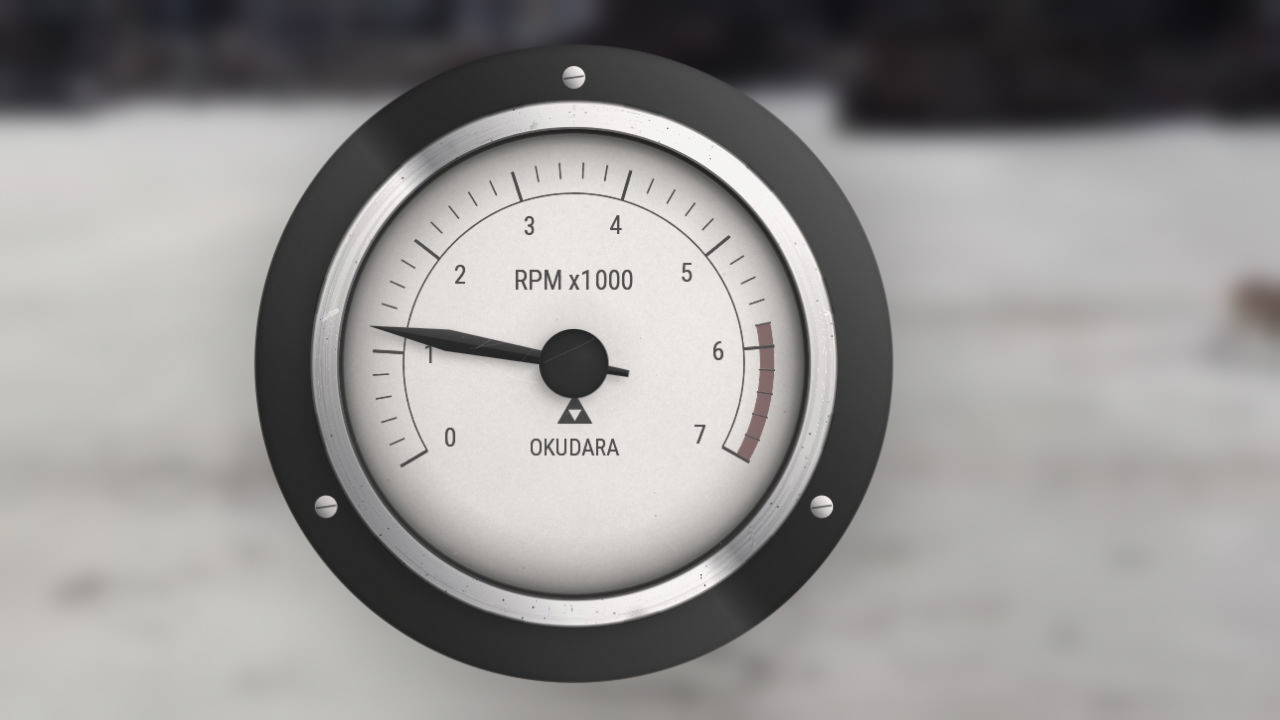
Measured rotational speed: 1200 rpm
